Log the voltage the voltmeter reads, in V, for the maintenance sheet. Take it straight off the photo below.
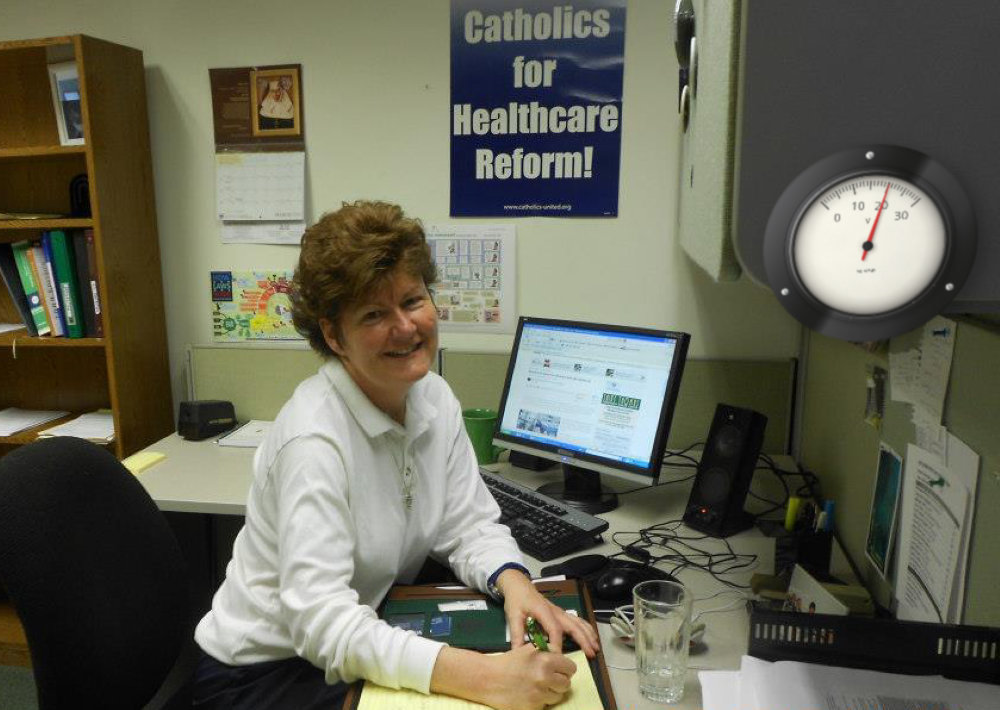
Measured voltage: 20 V
